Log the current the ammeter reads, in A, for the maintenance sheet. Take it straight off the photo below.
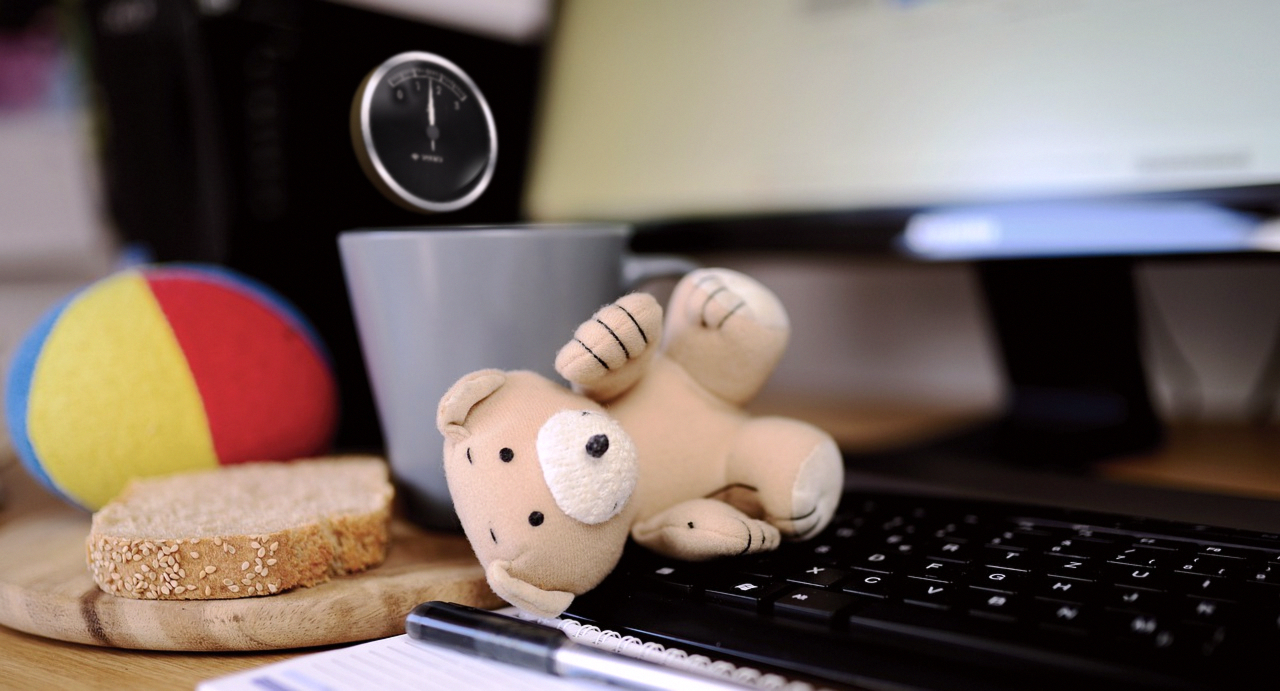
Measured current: 1.5 A
